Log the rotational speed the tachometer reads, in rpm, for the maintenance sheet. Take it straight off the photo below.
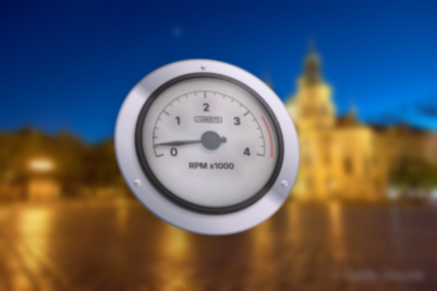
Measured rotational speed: 200 rpm
